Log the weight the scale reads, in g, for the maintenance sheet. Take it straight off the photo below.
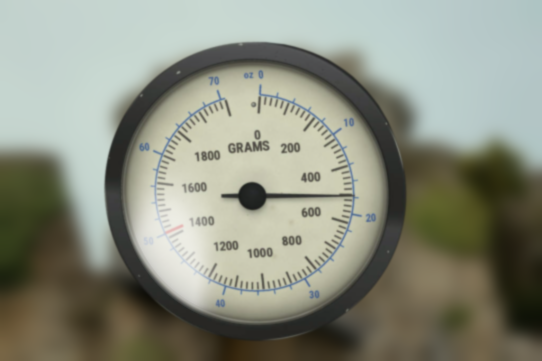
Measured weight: 500 g
